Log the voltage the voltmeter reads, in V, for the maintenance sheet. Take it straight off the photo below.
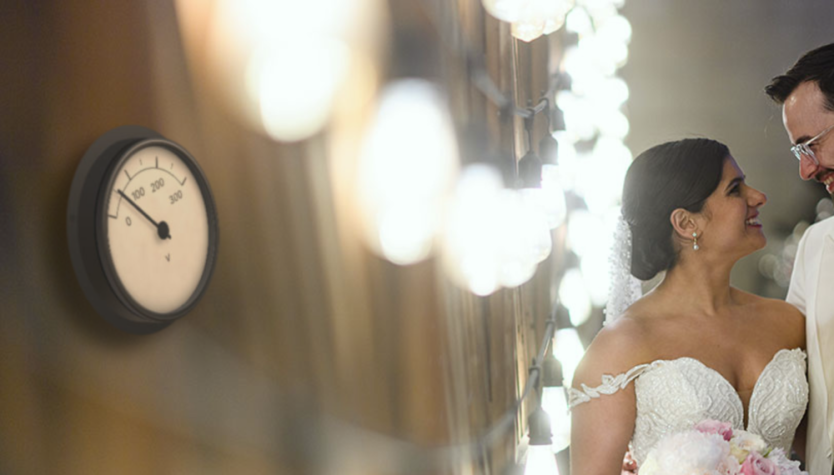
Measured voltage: 50 V
